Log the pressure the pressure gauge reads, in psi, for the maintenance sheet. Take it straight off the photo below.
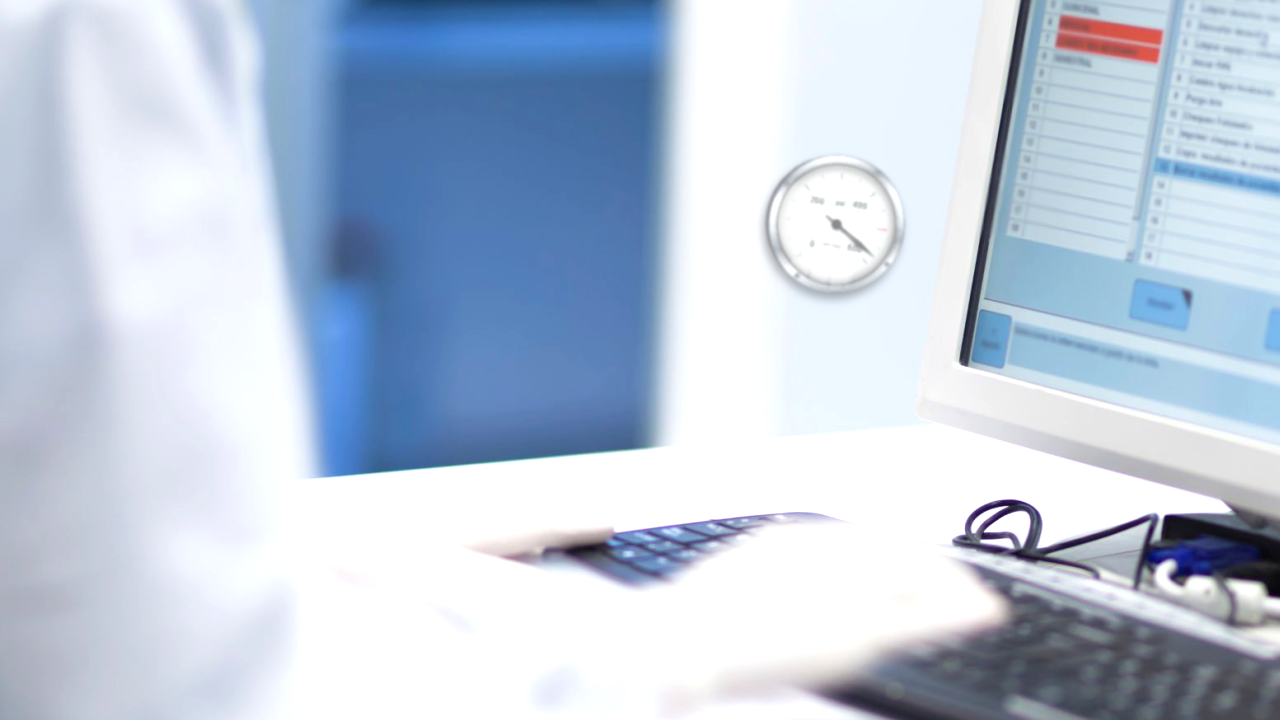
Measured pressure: 575 psi
